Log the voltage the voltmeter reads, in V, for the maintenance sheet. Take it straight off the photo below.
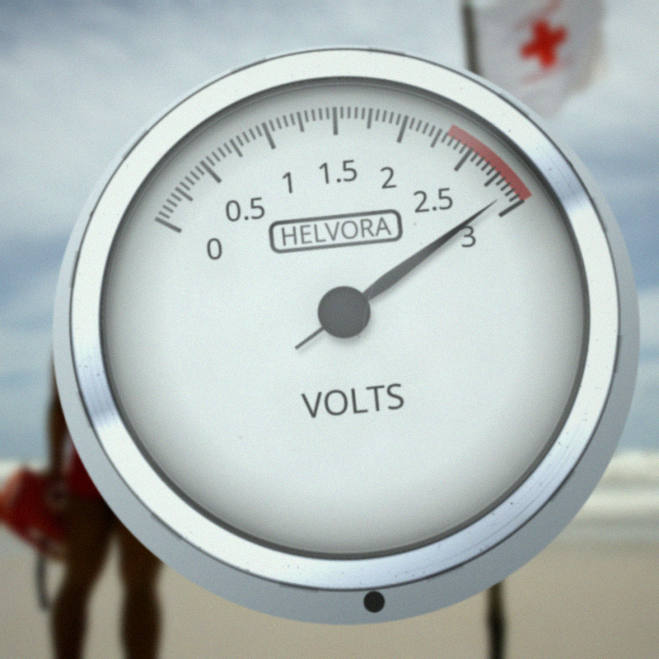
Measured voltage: 2.9 V
